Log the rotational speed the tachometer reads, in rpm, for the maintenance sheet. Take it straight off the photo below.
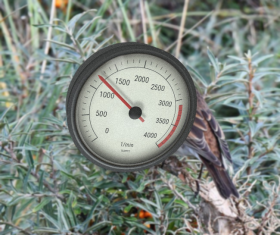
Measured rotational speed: 1200 rpm
